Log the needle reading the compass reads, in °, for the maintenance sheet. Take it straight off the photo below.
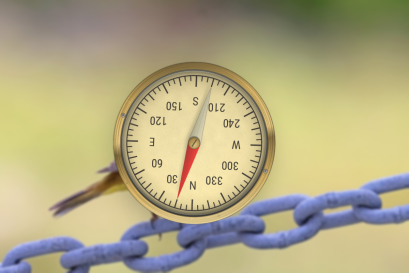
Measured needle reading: 15 °
